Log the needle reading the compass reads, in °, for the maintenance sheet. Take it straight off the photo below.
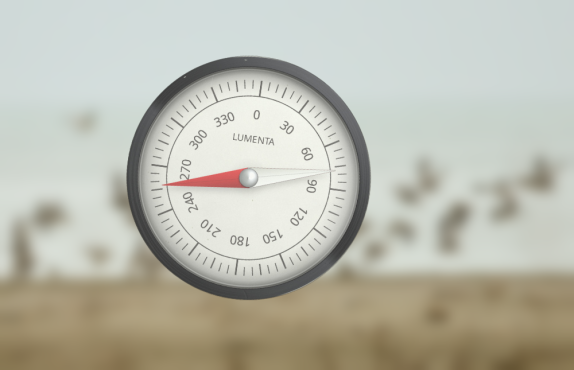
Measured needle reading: 257.5 °
